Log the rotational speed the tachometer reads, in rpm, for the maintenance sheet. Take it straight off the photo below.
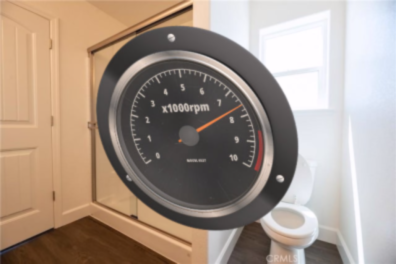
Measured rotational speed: 7600 rpm
